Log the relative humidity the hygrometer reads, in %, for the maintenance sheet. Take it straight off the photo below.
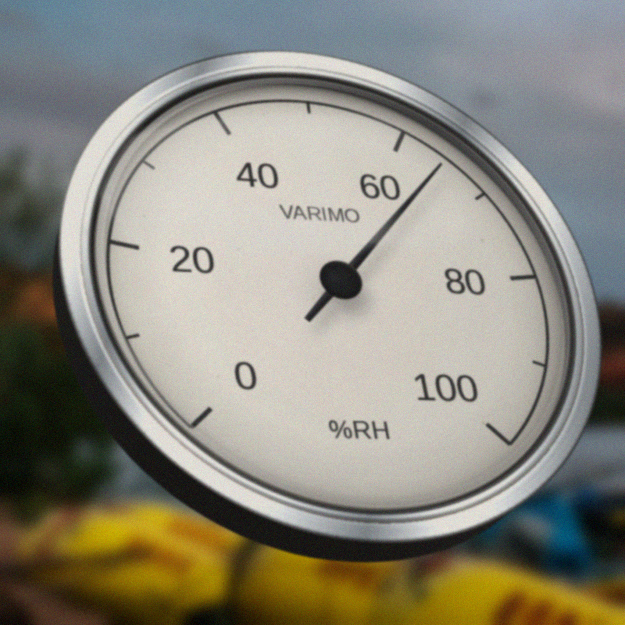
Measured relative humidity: 65 %
